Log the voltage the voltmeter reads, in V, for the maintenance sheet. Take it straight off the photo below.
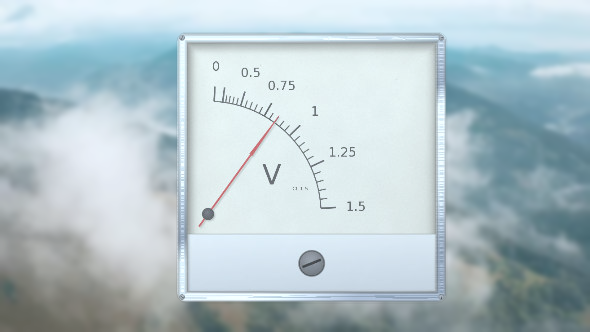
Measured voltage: 0.85 V
